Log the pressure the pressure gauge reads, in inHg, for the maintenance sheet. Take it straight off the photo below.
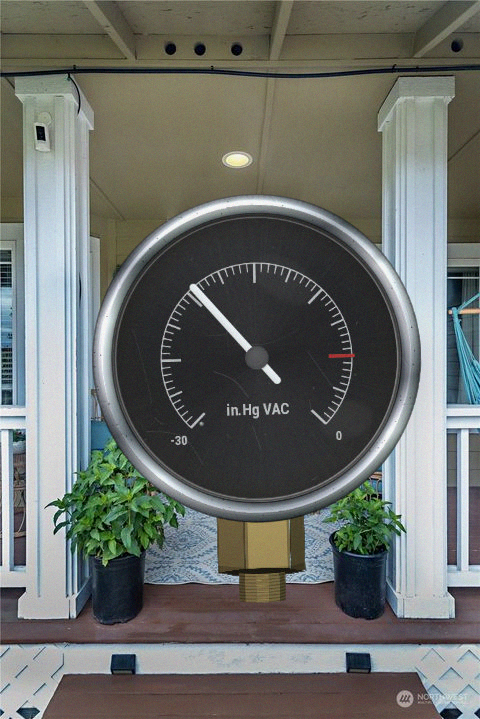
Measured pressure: -19.5 inHg
